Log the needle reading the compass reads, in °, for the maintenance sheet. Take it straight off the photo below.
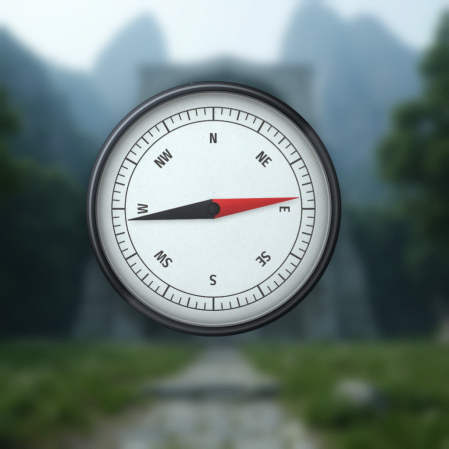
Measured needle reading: 82.5 °
